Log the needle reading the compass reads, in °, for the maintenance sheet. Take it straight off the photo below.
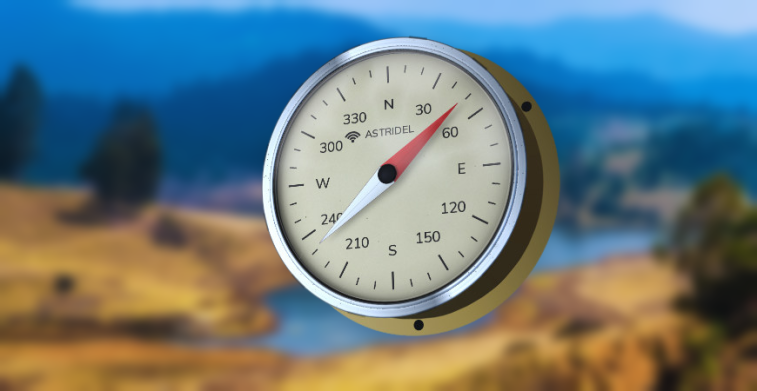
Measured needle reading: 50 °
